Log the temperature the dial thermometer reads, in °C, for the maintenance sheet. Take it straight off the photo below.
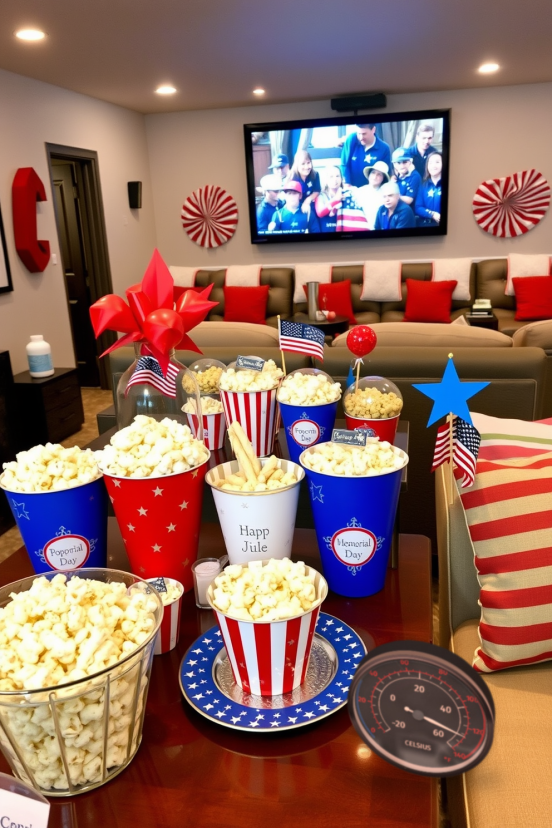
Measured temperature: 52 °C
